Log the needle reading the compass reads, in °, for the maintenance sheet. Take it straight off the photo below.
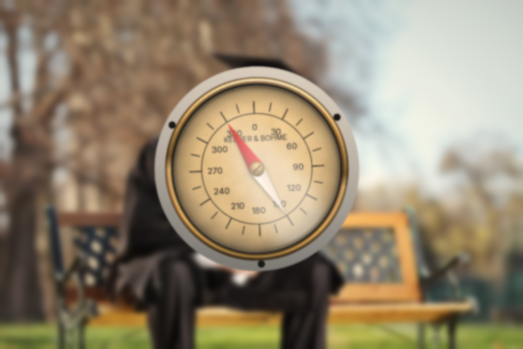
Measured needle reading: 330 °
